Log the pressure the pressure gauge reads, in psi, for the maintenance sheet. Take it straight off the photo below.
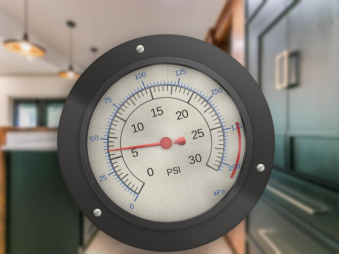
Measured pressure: 6 psi
